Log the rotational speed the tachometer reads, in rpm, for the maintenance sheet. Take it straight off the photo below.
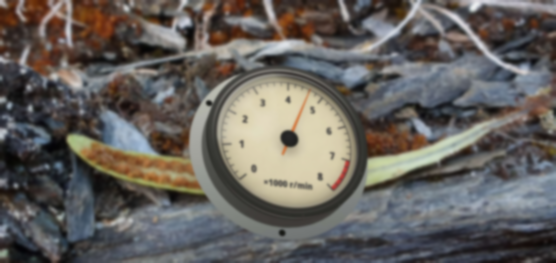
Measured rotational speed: 4600 rpm
